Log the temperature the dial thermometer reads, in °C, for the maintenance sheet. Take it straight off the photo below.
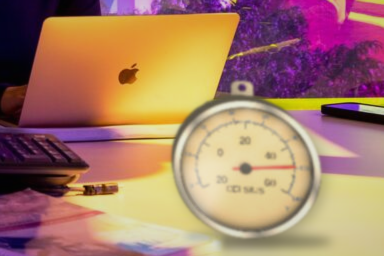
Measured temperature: 48 °C
